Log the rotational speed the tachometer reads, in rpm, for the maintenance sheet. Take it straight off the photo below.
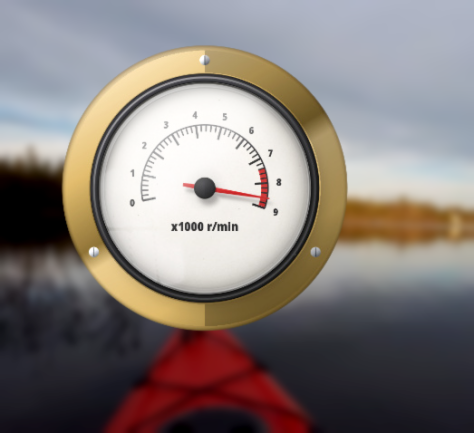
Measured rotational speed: 8600 rpm
